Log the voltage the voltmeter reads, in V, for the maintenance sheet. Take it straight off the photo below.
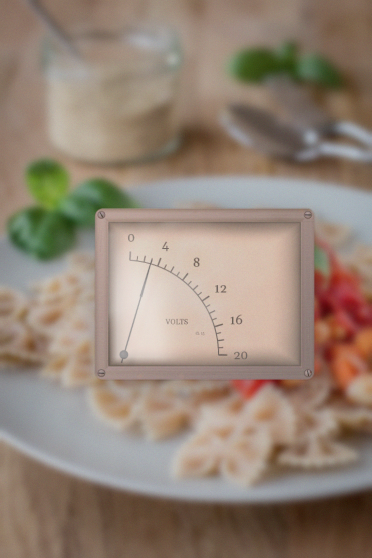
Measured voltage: 3 V
